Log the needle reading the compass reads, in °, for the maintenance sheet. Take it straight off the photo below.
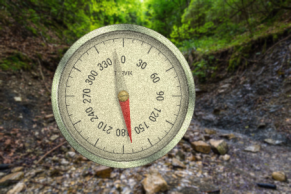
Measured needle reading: 170 °
